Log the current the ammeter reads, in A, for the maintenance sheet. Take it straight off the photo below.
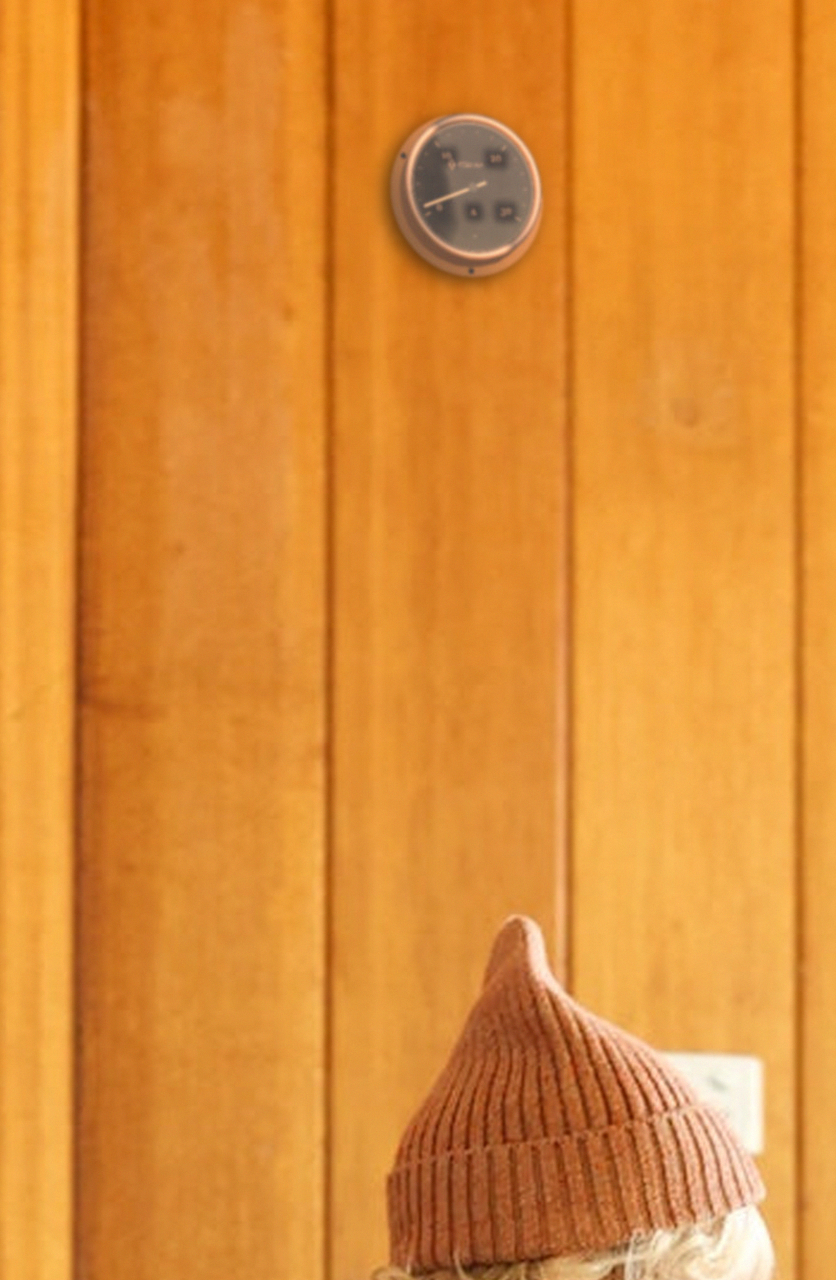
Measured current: 1 A
